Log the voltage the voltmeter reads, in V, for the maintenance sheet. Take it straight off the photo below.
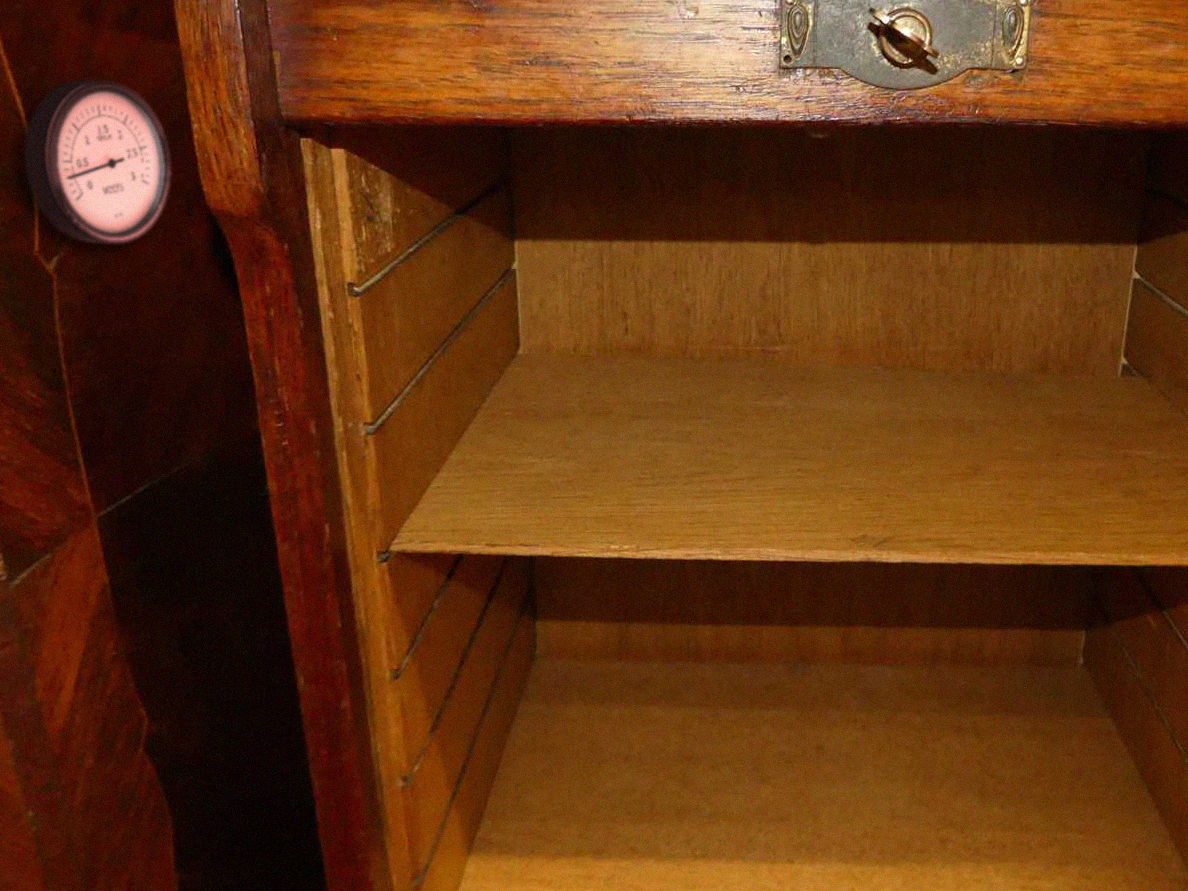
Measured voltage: 0.3 V
